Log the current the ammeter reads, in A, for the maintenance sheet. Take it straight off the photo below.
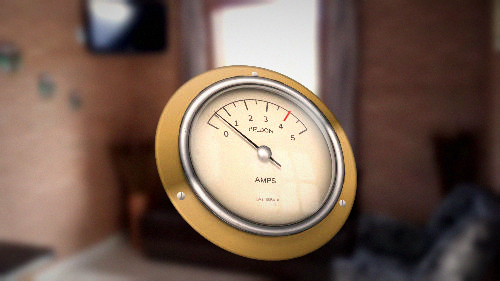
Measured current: 0.5 A
